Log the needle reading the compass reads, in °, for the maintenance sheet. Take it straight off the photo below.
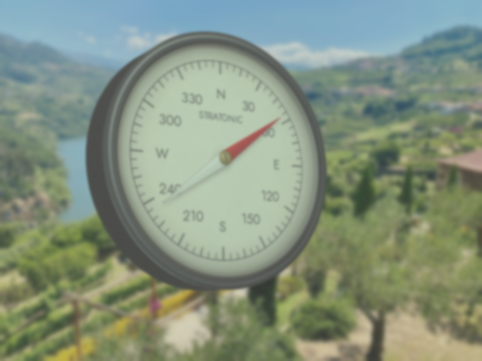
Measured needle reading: 55 °
